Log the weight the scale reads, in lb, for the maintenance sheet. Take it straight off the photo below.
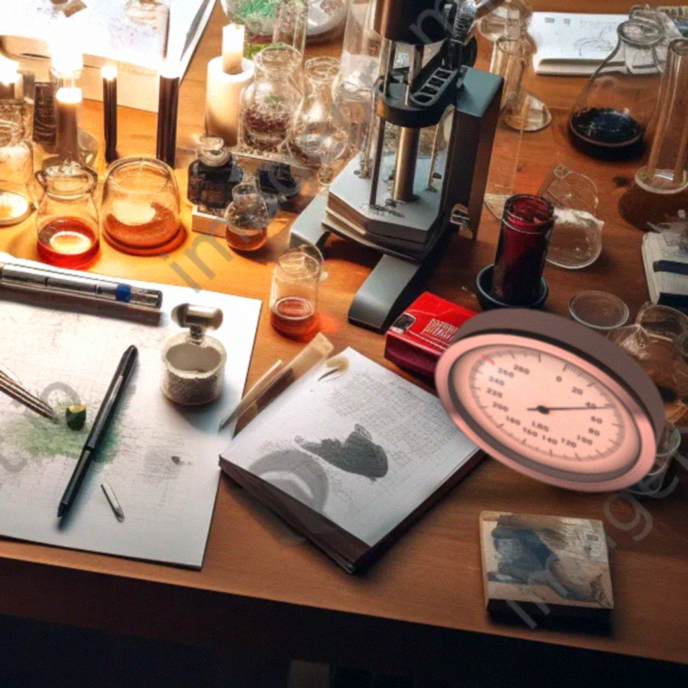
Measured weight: 40 lb
